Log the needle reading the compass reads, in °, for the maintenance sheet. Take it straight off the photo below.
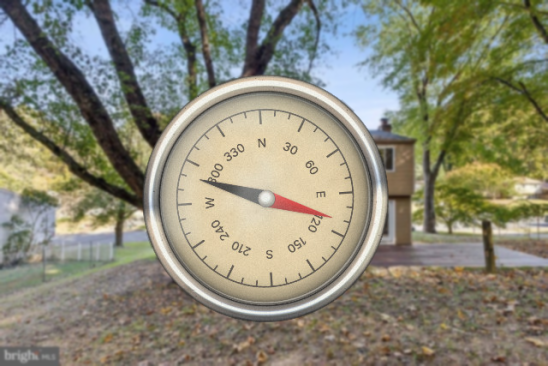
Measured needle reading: 110 °
